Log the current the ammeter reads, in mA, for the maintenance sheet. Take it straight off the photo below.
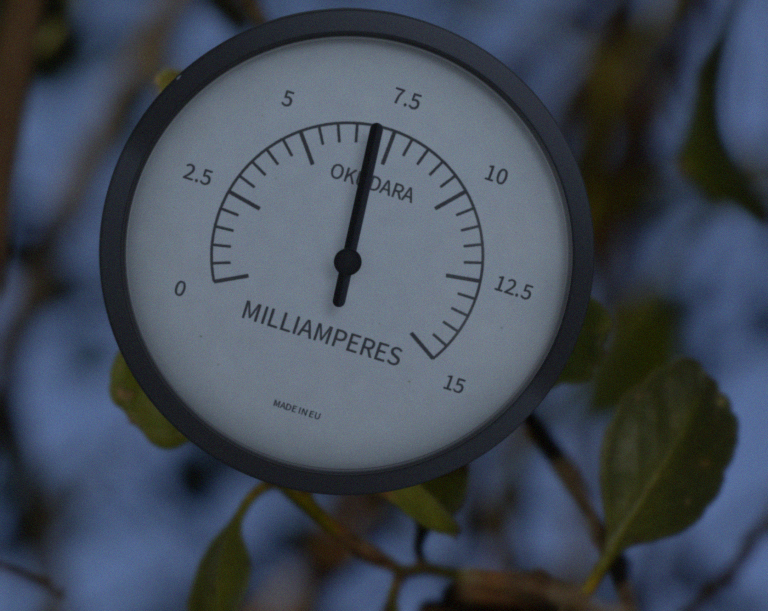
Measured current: 7 mA
